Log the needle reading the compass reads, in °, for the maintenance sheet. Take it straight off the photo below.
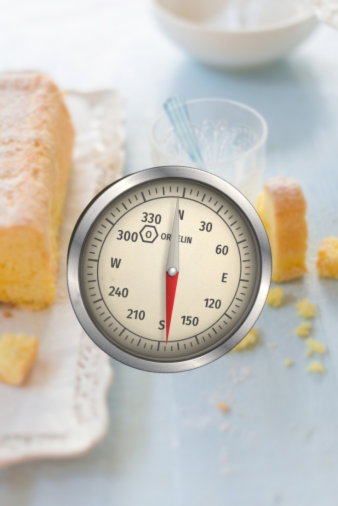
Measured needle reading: 175 °
